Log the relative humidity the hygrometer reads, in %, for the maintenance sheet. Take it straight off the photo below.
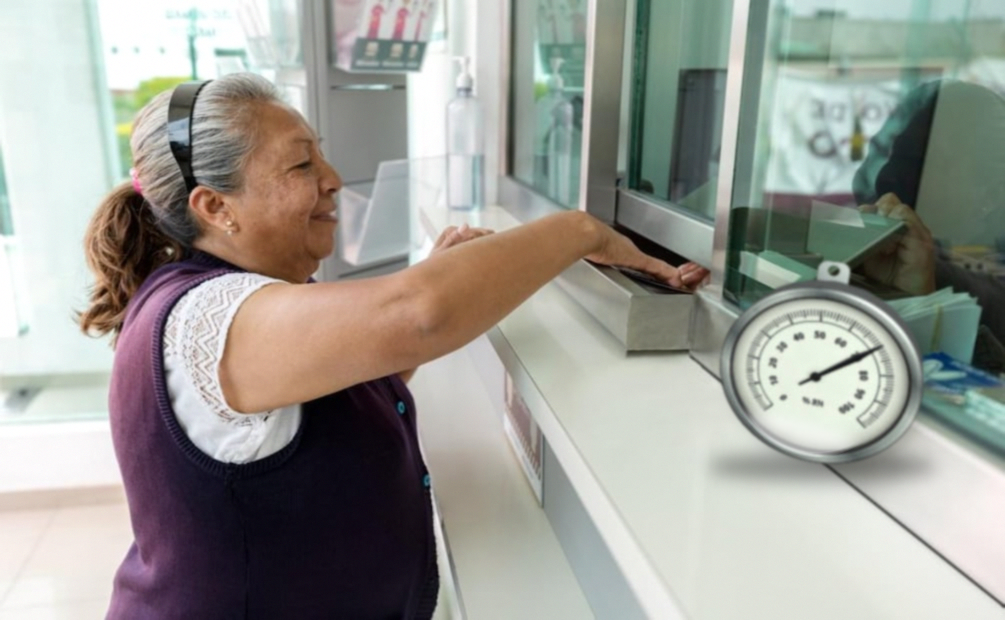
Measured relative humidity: 70 %
